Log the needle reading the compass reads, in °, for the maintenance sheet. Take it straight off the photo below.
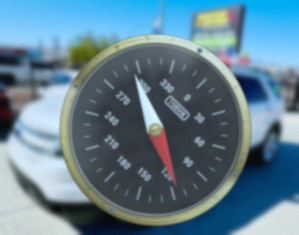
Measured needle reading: 115 °
